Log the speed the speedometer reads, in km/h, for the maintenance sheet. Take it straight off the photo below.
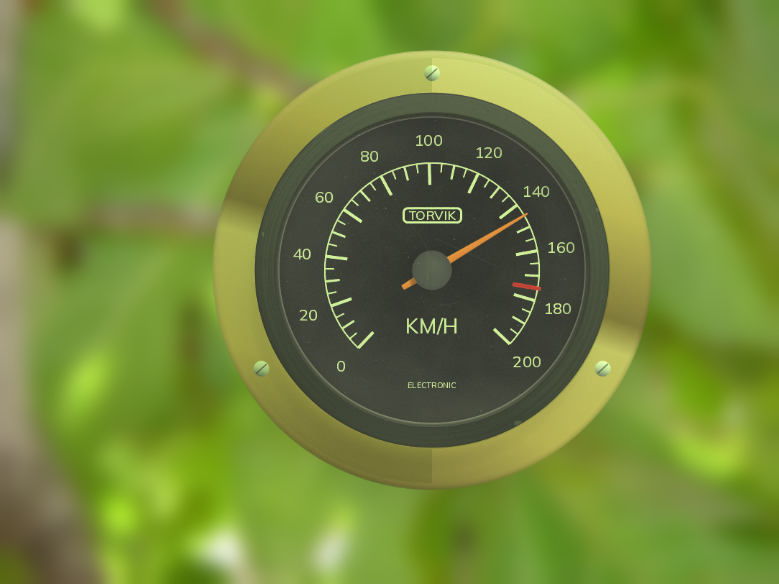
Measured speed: 145 km/h
